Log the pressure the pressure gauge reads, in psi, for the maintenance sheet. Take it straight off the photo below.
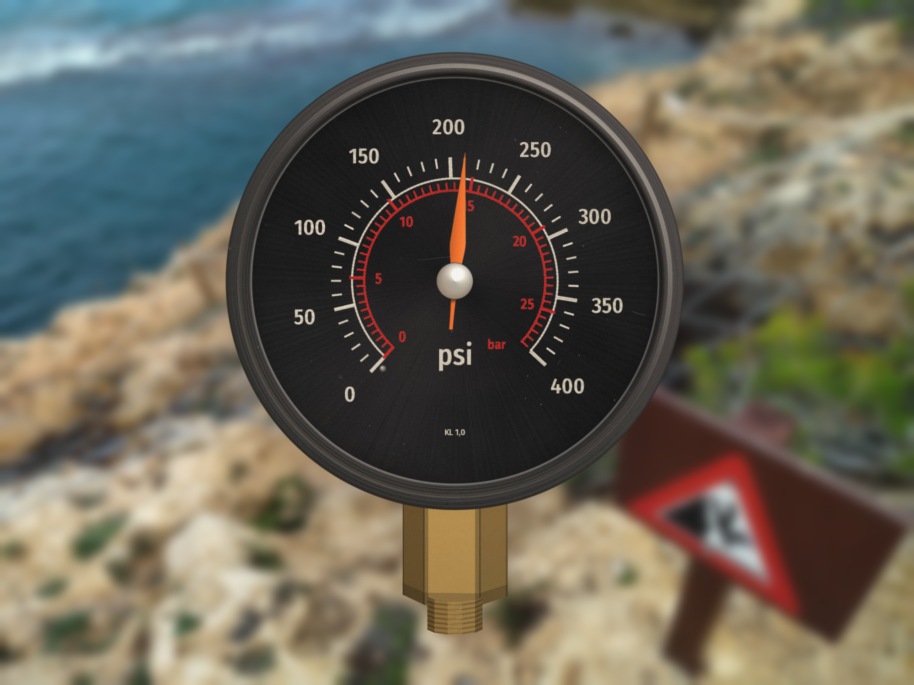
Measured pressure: 210 psi
